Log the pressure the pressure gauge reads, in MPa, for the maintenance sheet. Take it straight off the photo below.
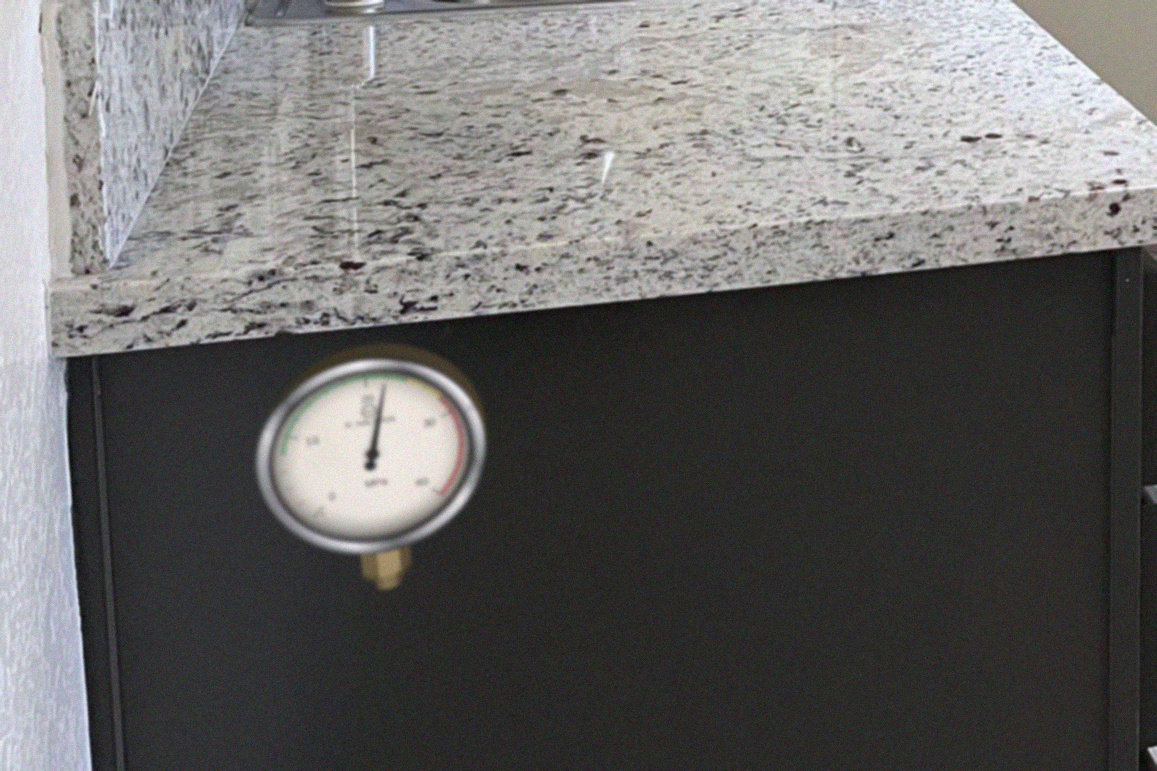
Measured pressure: 22 MPa
